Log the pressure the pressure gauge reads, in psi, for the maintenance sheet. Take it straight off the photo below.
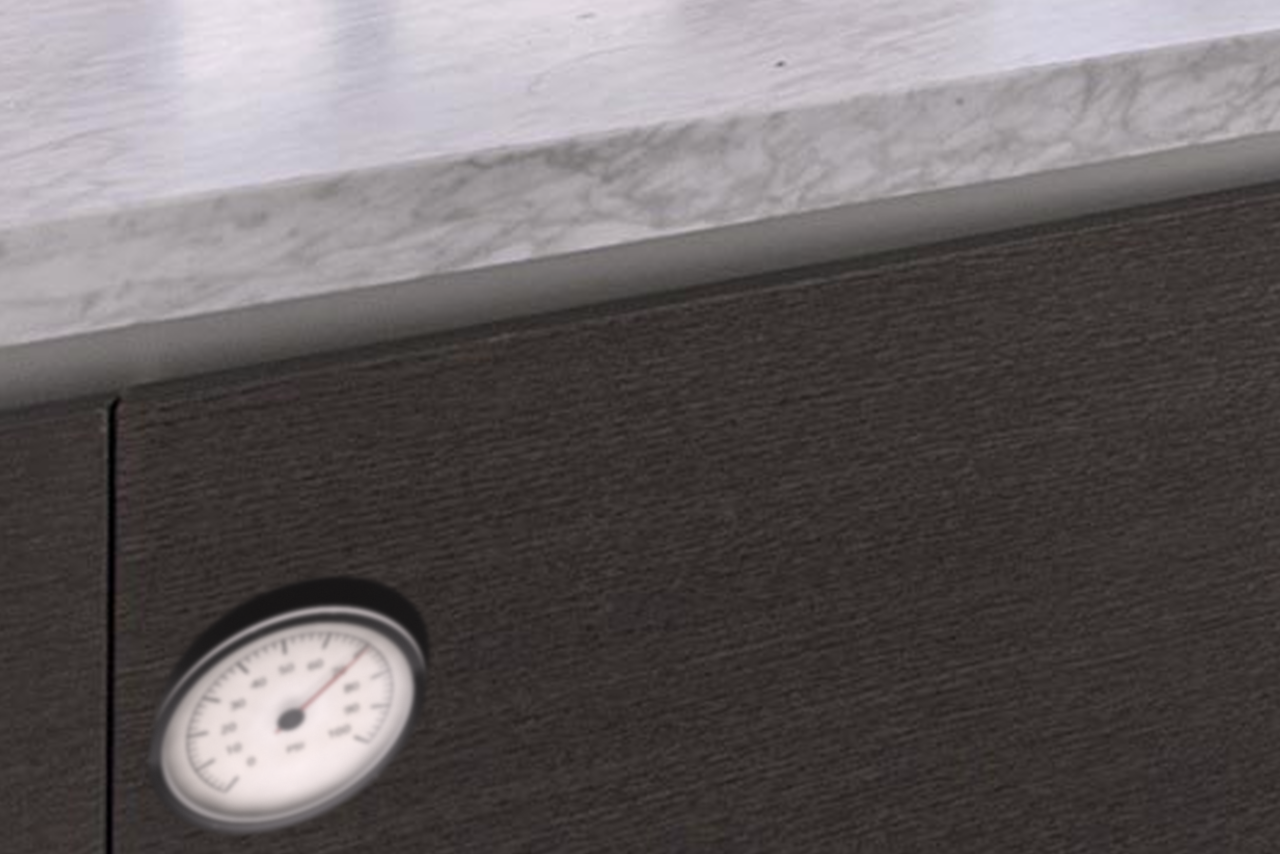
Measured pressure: 70 psi
